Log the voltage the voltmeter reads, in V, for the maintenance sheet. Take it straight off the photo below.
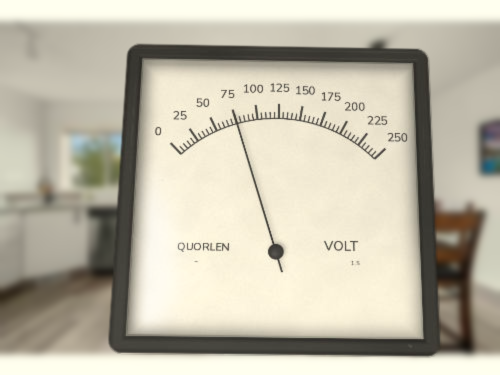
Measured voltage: 75 V
